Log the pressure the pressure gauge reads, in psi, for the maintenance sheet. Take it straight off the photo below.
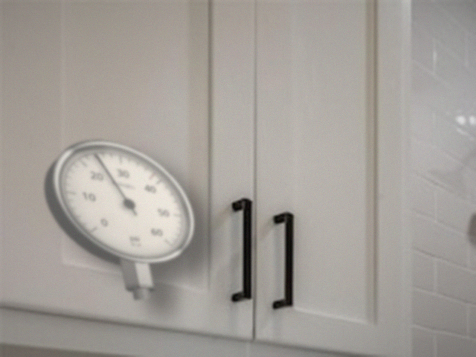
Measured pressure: 24 psi
